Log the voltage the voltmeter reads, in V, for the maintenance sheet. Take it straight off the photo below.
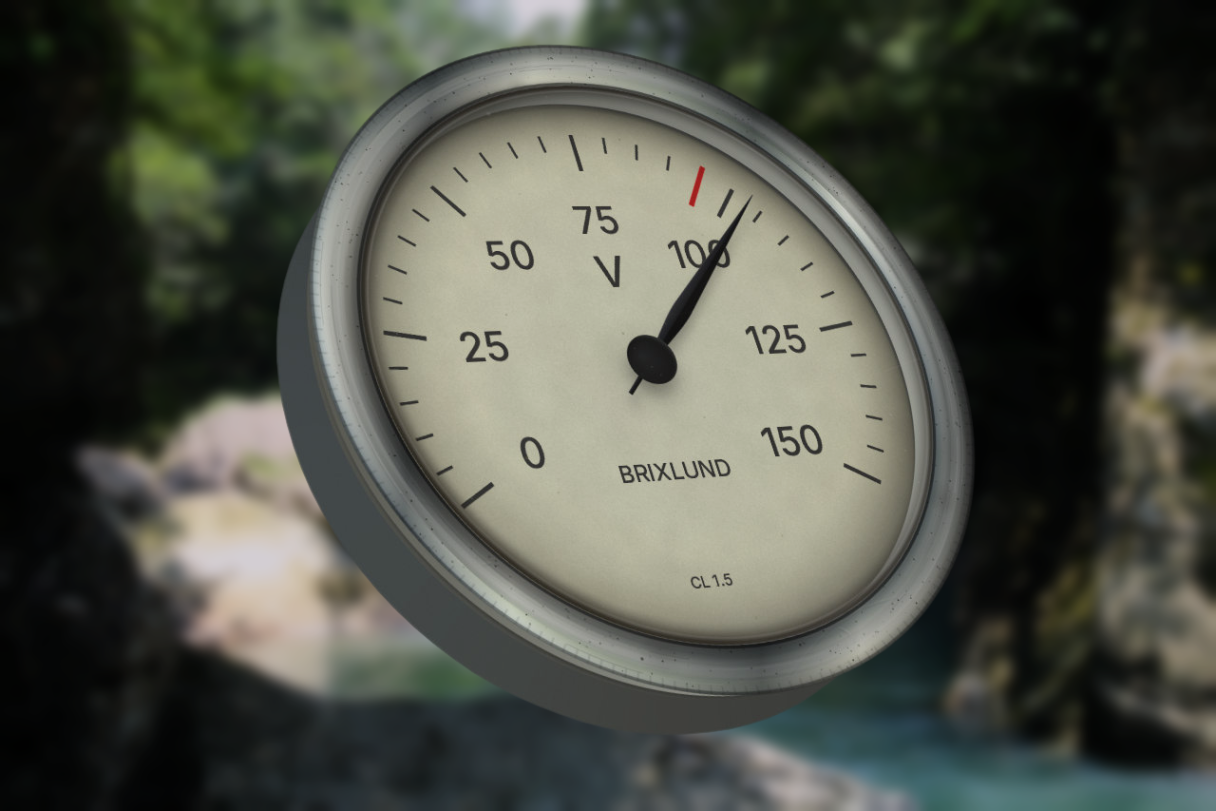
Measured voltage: 102.5 V
